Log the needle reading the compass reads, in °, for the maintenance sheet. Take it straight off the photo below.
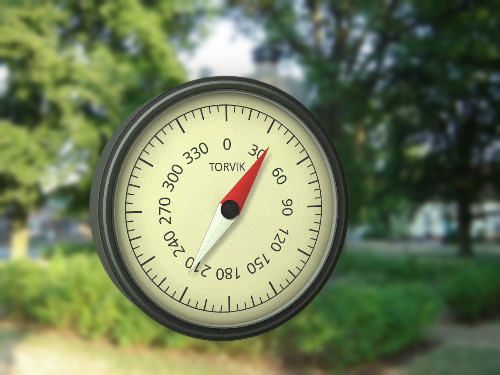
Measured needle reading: 35 °
